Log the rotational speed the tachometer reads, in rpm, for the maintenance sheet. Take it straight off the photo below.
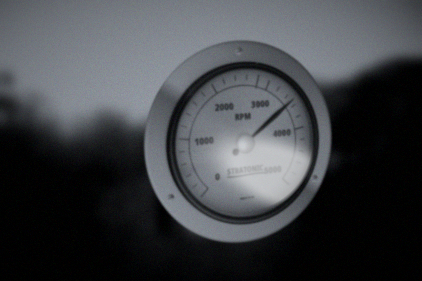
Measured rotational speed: 3500 rpm
